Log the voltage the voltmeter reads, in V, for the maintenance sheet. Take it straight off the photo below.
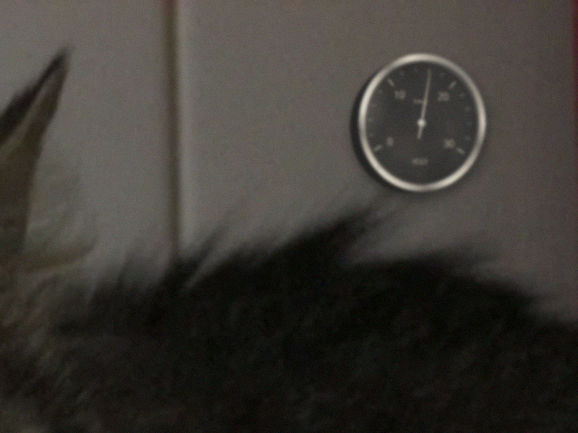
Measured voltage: 16 V
